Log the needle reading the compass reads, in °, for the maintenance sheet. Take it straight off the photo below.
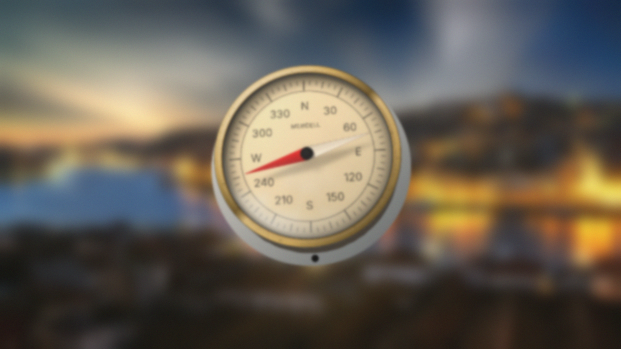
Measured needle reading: 255 °
